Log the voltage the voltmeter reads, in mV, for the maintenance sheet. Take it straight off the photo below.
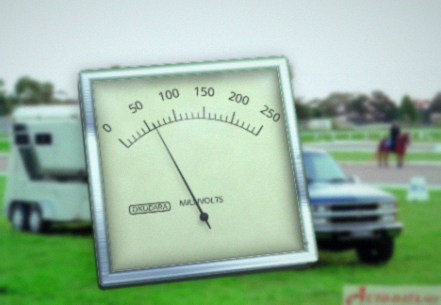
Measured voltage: 60 mV
